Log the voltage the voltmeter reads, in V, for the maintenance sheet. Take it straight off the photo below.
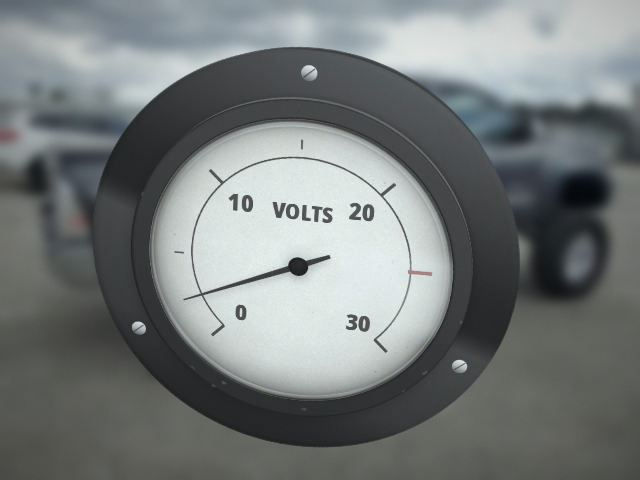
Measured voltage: 2.5 V
